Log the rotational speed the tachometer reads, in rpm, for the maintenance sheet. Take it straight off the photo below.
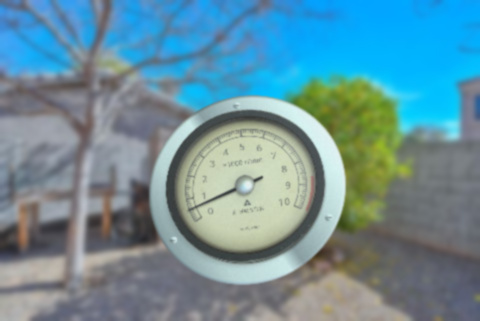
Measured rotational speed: 500 rpm
